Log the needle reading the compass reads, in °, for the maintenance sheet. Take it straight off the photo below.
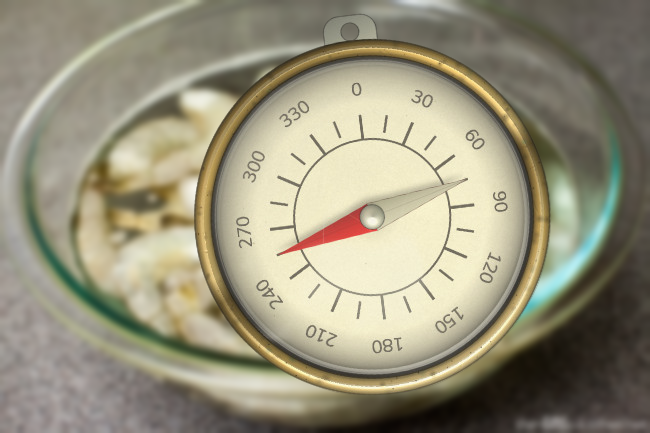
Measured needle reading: 255 °
